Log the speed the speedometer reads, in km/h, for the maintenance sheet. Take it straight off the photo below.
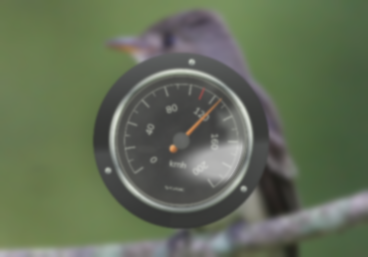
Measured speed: 125 km/h
